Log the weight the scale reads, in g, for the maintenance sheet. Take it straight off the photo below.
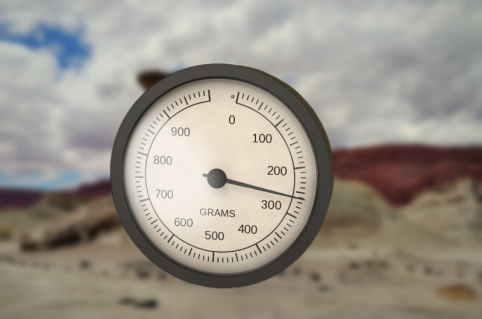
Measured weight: 260 g
